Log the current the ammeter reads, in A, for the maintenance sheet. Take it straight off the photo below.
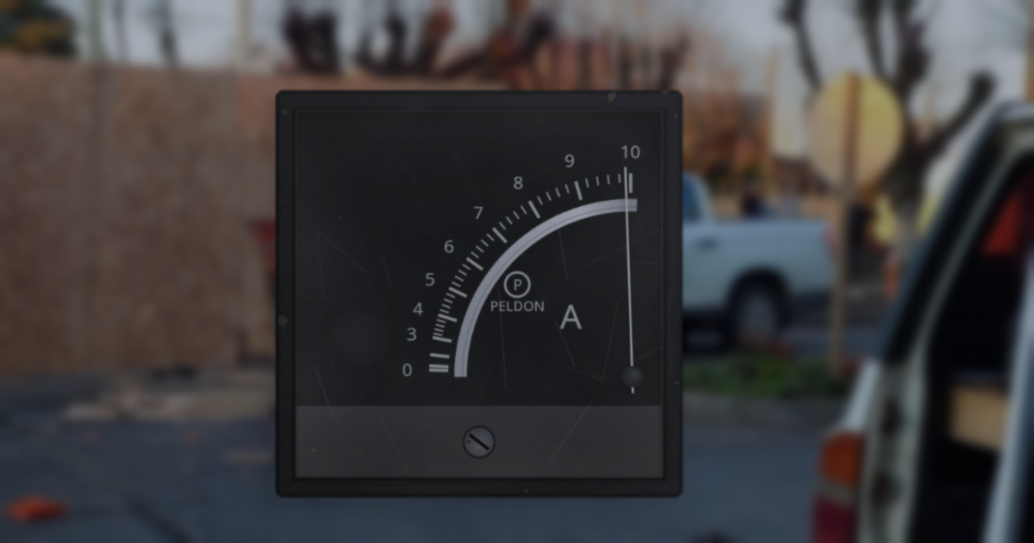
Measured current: 9.9 A
